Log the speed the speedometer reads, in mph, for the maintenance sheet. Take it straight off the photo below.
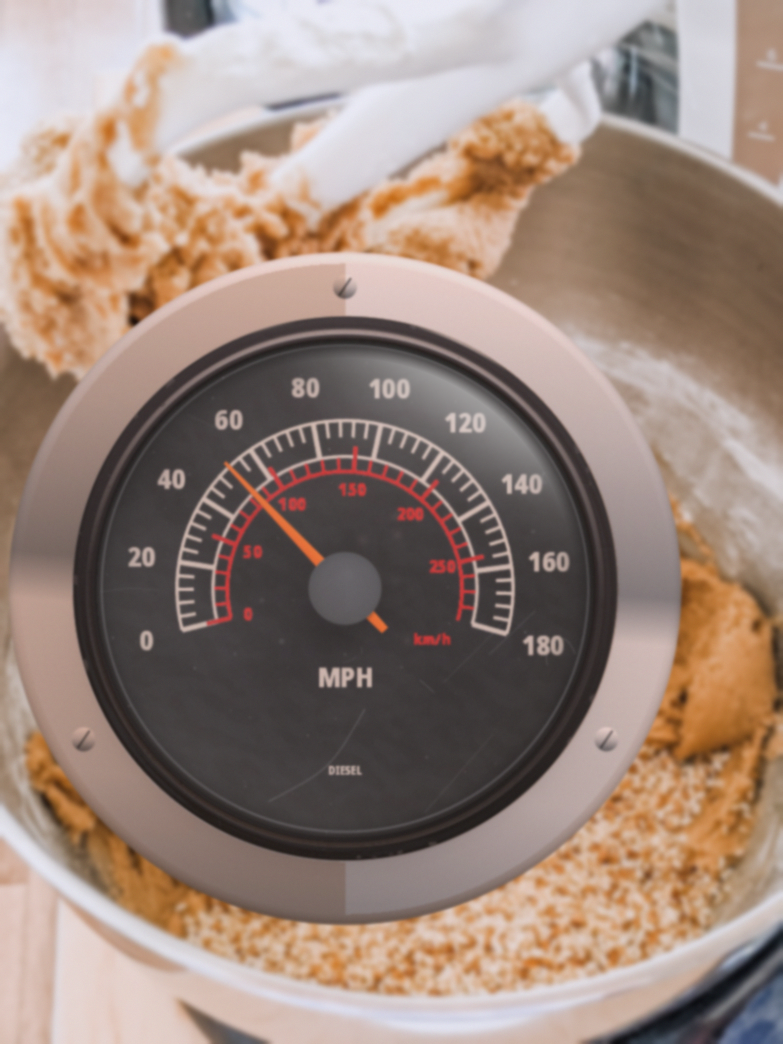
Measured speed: 52 mph
